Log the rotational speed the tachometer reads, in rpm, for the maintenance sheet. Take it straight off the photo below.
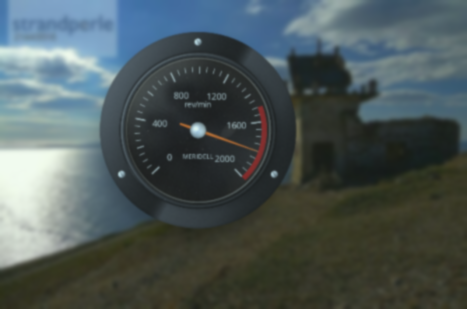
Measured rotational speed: 1800 rpm
